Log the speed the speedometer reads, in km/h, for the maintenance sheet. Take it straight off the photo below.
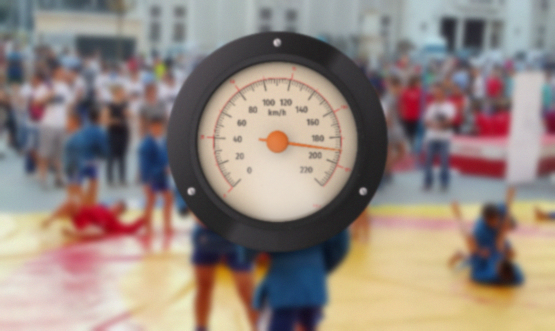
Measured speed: 190 km/h
